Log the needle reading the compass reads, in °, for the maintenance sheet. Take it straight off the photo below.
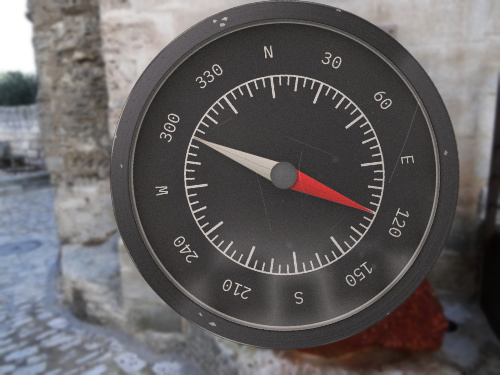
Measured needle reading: 120 °
